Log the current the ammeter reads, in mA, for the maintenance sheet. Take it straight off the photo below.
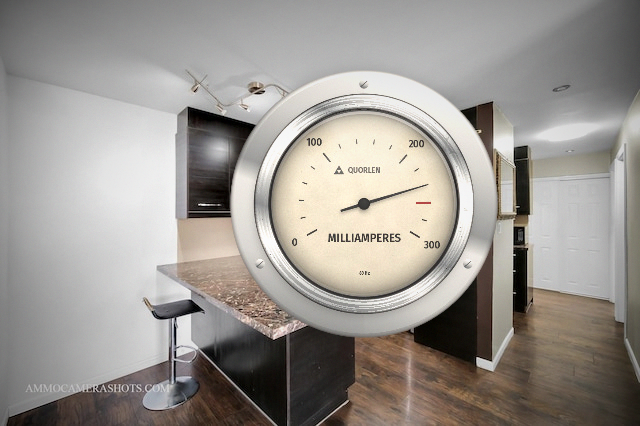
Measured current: 240 mA
